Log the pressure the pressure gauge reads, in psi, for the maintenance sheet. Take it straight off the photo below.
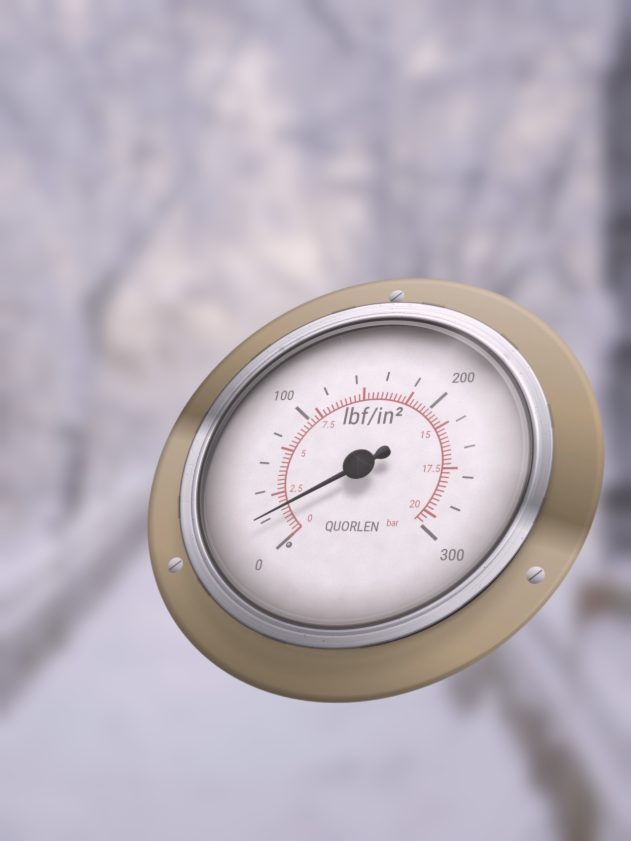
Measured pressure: 20 psi
